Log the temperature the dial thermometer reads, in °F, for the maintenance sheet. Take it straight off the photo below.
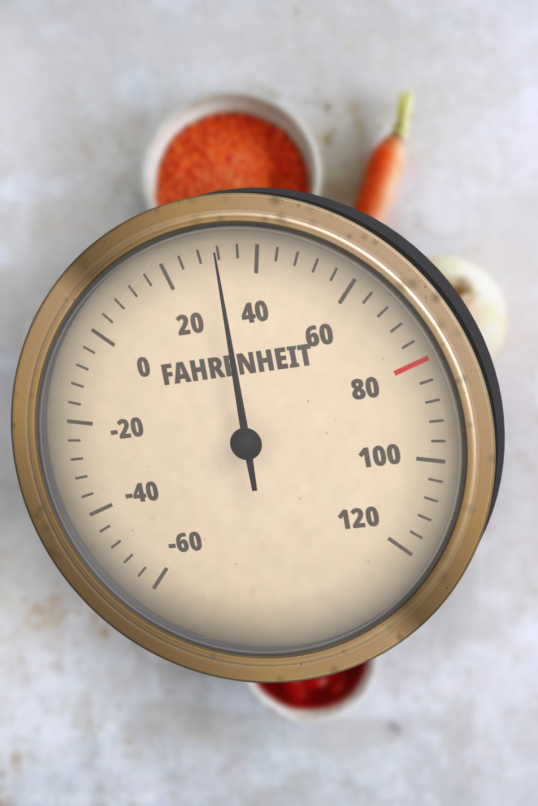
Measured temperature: 32 °F
